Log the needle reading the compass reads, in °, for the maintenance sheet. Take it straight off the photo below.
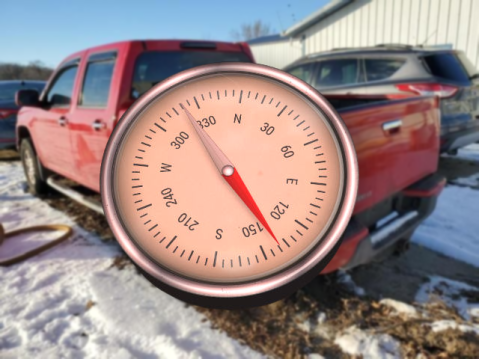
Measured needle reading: 140 °
